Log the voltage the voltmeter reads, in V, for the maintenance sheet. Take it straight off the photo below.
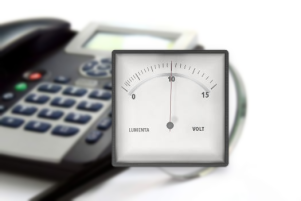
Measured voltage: 10 V
